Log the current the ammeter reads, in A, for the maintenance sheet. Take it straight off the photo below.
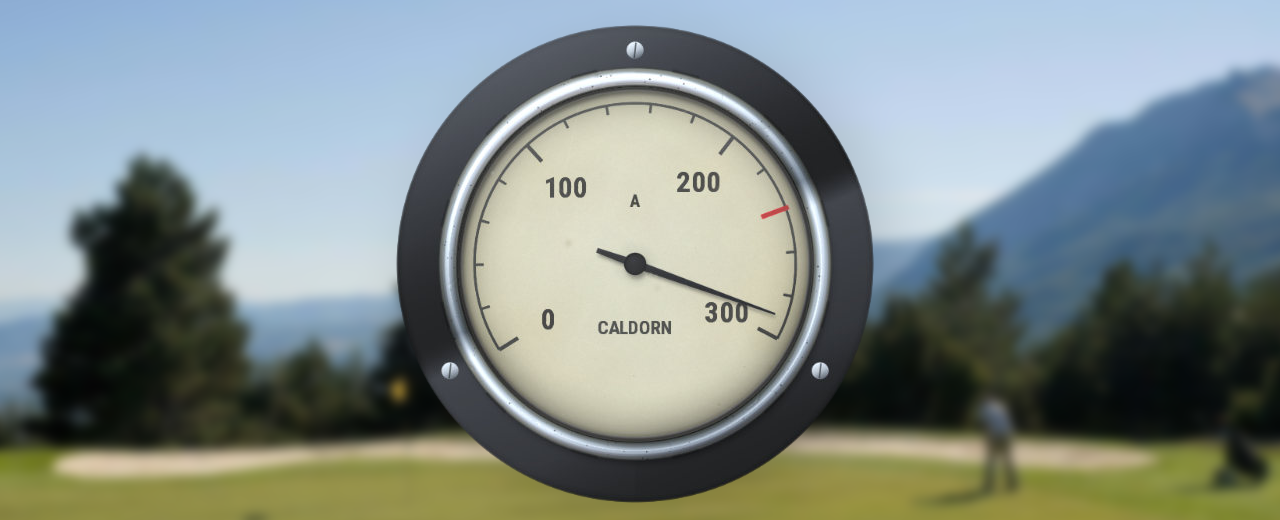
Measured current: 290 A
